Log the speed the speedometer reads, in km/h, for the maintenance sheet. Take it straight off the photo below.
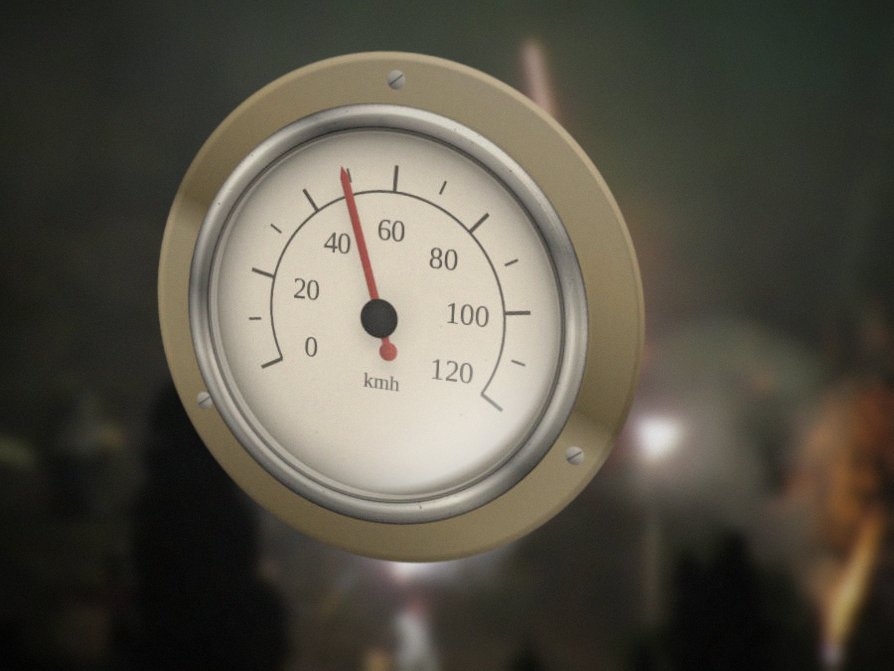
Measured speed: 50 km/h
